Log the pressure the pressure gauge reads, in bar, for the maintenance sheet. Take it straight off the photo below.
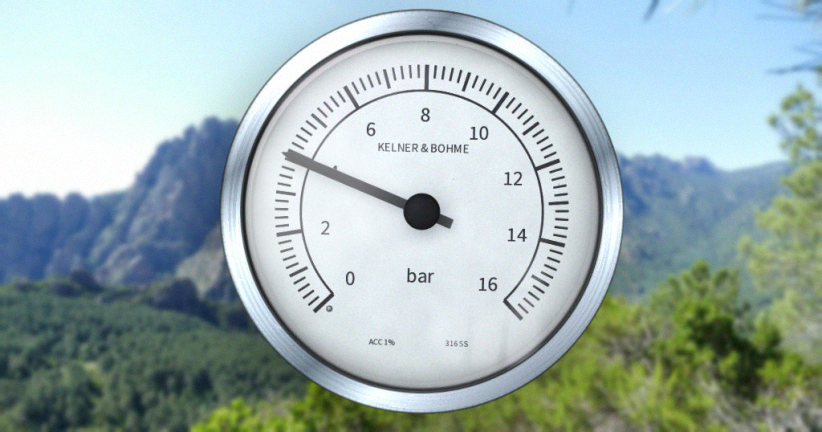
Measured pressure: 3.9 bar
